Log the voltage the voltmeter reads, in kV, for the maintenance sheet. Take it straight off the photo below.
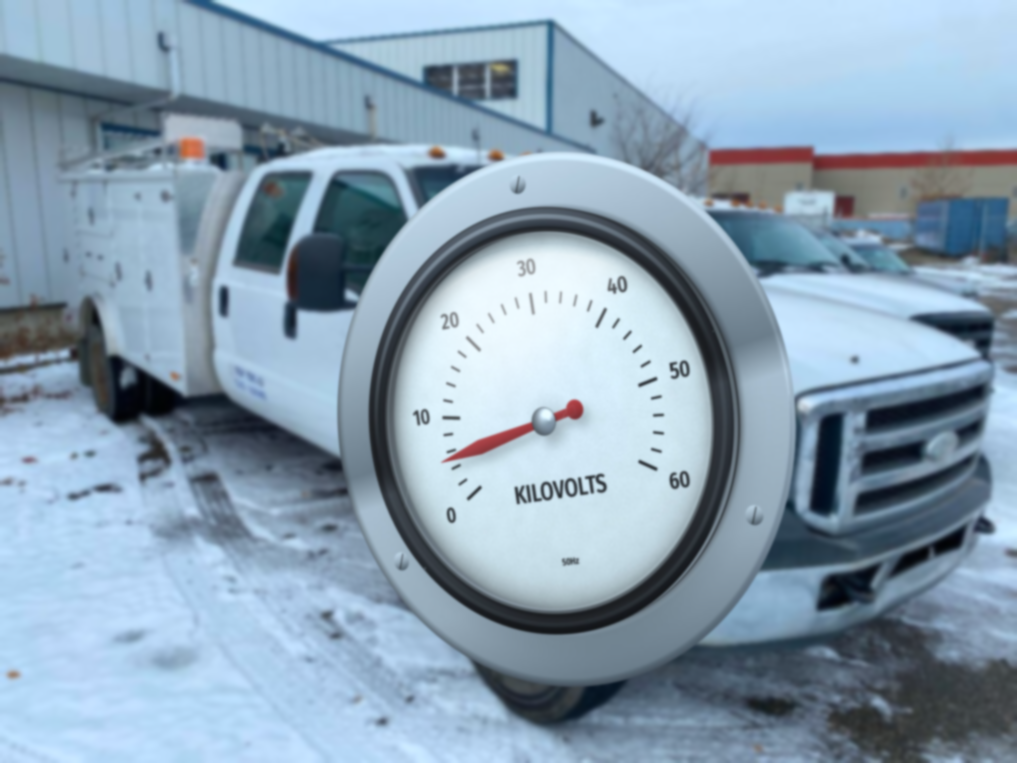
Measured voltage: 5 kV
